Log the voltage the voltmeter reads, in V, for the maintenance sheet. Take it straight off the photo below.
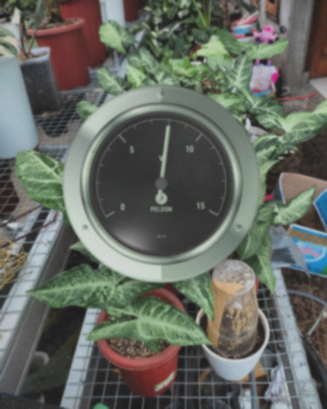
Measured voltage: 8 V
